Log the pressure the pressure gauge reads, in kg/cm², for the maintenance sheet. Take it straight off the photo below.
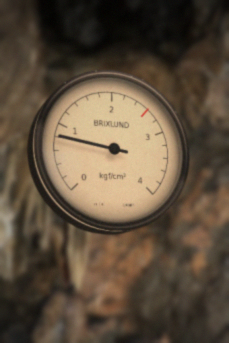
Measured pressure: 0.8 kg/cm²
